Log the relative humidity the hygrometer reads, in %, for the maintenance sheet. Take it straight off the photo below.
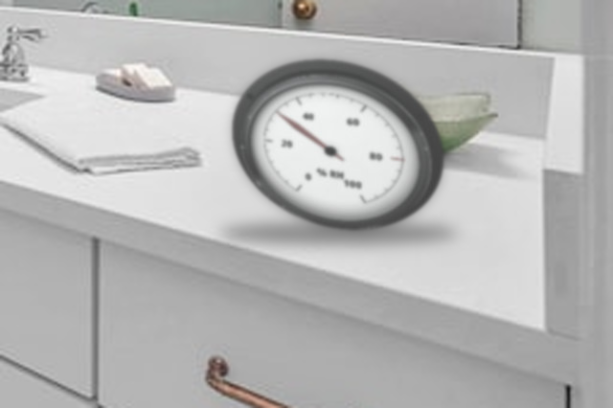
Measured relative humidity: 32 %
